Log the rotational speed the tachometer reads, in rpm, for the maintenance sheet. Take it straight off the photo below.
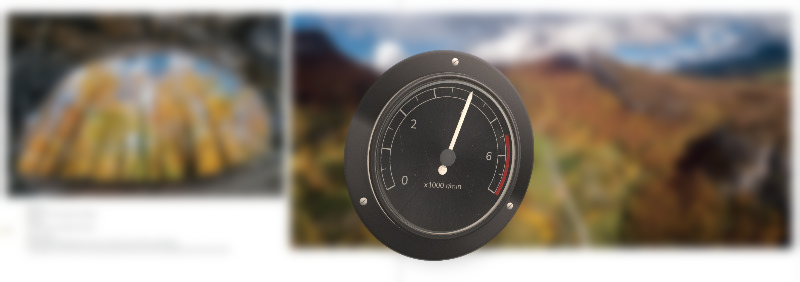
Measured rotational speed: 4000 rpm
